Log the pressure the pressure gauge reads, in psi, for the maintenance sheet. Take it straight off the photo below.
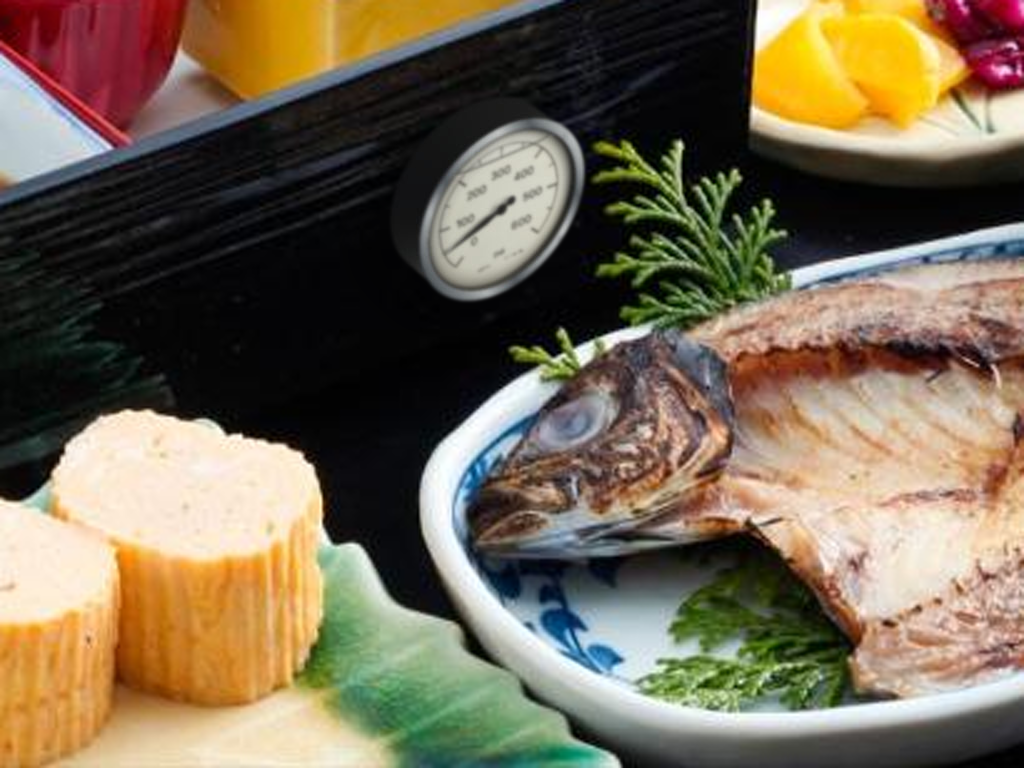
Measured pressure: 50 psi
